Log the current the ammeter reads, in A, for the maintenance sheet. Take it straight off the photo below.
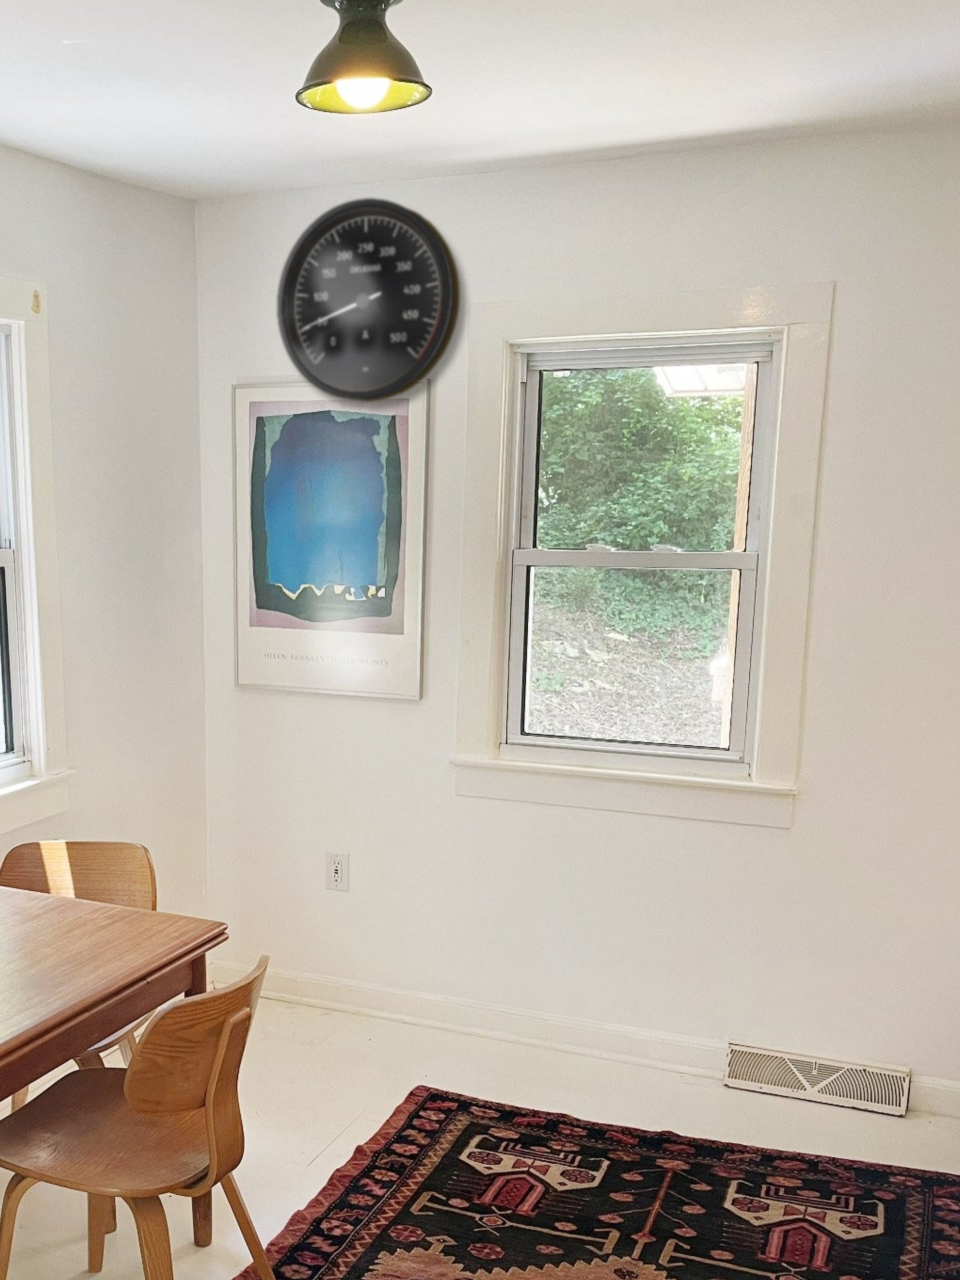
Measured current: 50 A
